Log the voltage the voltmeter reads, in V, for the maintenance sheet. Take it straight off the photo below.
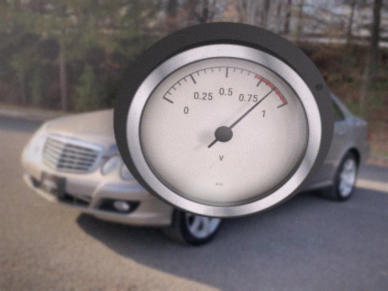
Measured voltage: 0.85 V
